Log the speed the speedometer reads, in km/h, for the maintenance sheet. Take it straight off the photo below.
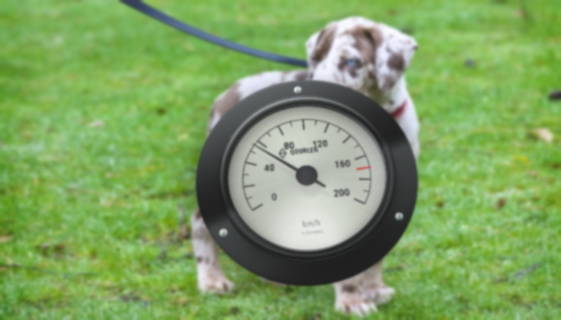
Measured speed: 55 km/h
